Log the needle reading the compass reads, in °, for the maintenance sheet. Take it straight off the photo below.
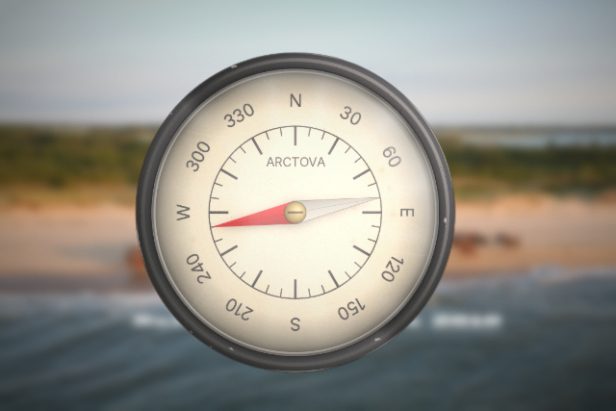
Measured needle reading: 260 °
